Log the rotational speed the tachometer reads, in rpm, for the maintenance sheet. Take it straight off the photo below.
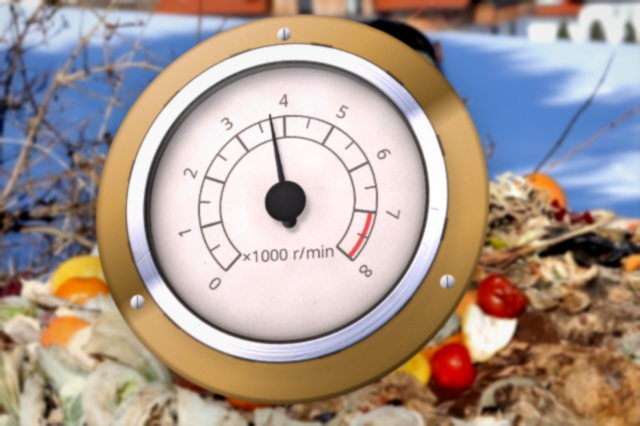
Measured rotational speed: 3750 rpm
